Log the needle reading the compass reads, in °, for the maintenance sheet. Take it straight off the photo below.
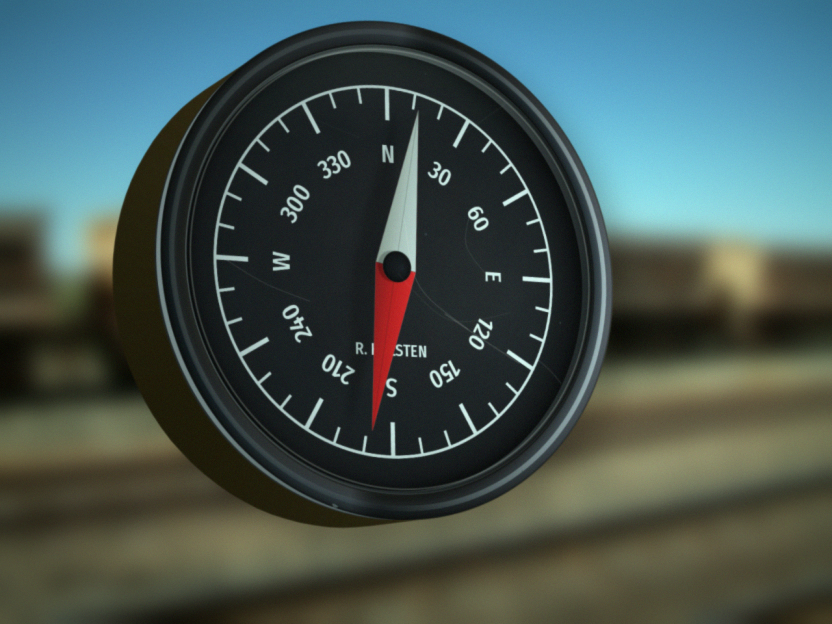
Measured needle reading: 190 °
